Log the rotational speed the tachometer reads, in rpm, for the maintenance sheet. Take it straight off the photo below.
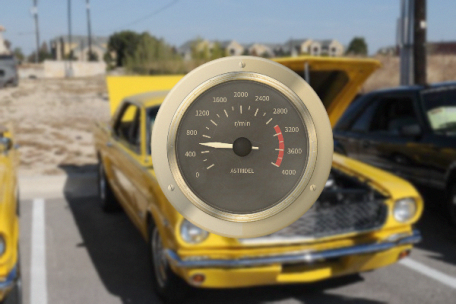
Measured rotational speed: 600 rpm
